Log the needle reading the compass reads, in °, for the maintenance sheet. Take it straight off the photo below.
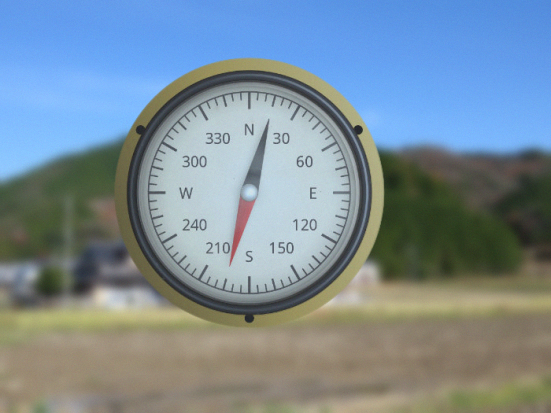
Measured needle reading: 195 °
